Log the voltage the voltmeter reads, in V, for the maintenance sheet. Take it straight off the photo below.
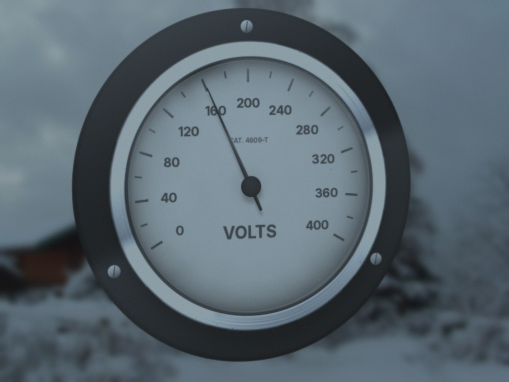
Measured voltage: 160 V
